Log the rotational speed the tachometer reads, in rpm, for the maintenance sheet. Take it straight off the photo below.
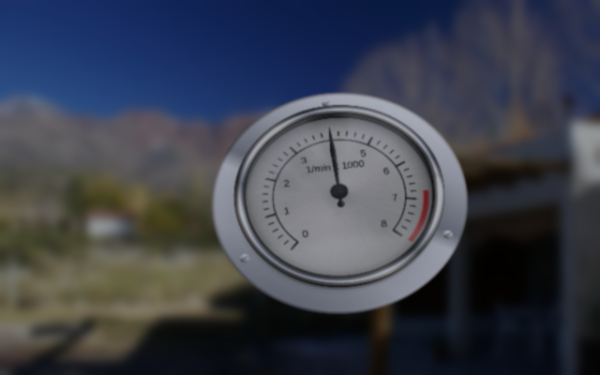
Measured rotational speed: 4000 rpm
